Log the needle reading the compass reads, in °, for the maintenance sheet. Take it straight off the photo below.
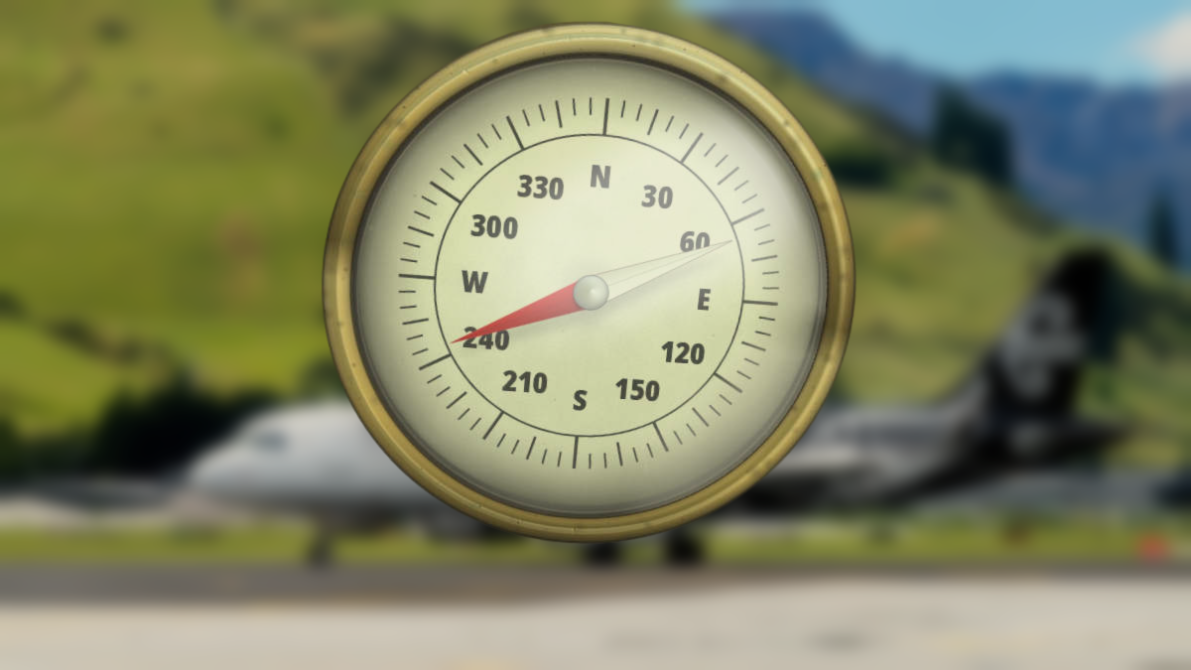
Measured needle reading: 245 °
